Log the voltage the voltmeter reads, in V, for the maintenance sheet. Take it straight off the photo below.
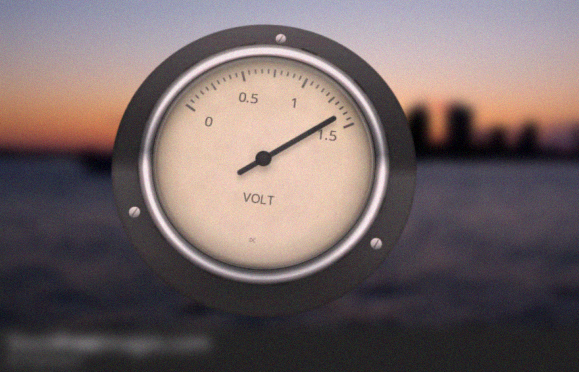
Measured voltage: 1.4 V
